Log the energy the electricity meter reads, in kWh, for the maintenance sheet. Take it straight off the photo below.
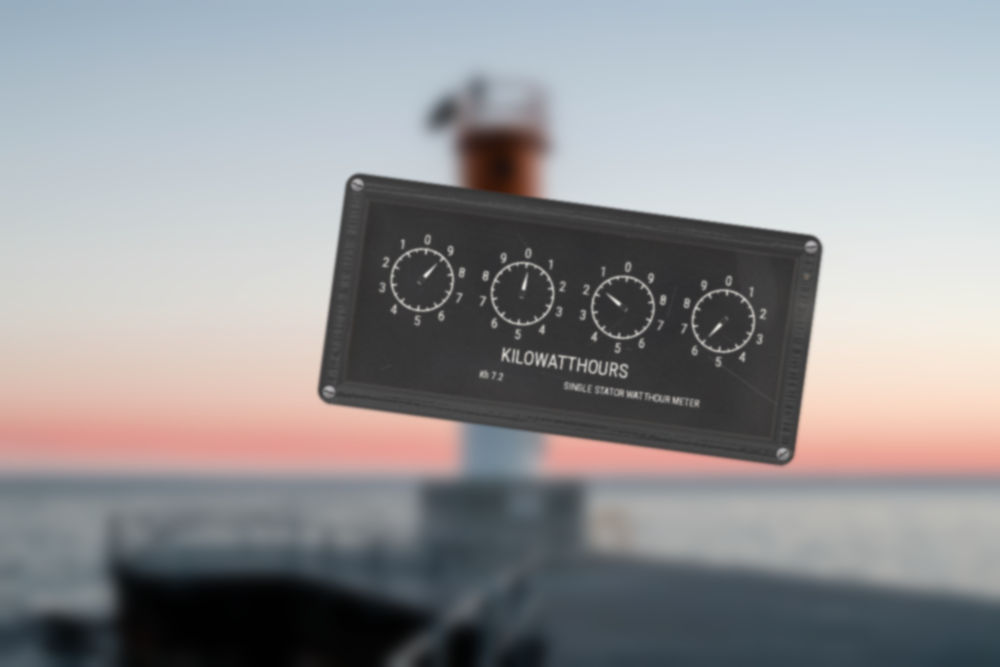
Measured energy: 9016 kWh
